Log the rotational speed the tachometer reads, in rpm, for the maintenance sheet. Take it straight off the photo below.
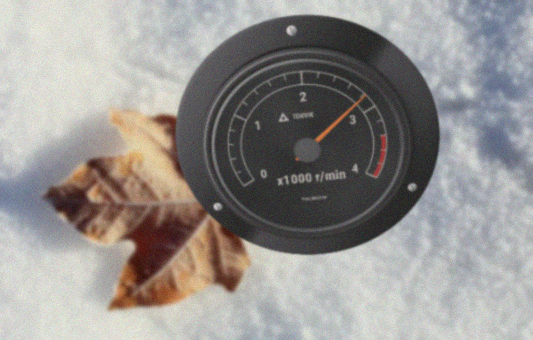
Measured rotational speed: 2800 rpm
